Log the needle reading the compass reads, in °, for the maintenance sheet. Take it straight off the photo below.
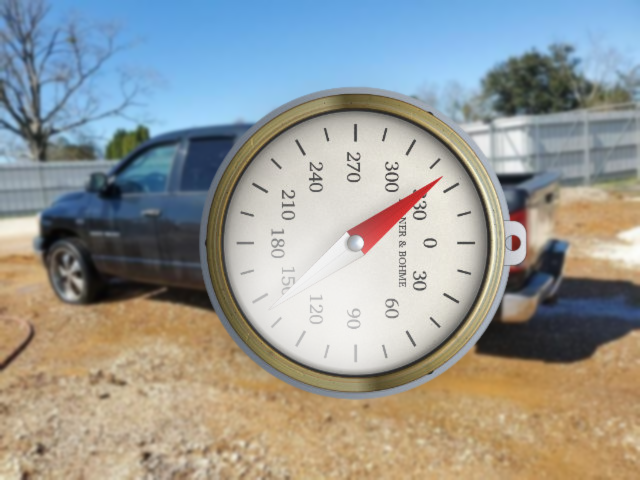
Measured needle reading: 322.5 °
